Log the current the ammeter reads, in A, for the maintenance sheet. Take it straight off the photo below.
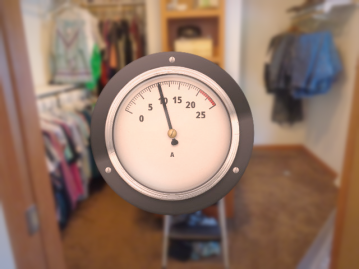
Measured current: 10 A
